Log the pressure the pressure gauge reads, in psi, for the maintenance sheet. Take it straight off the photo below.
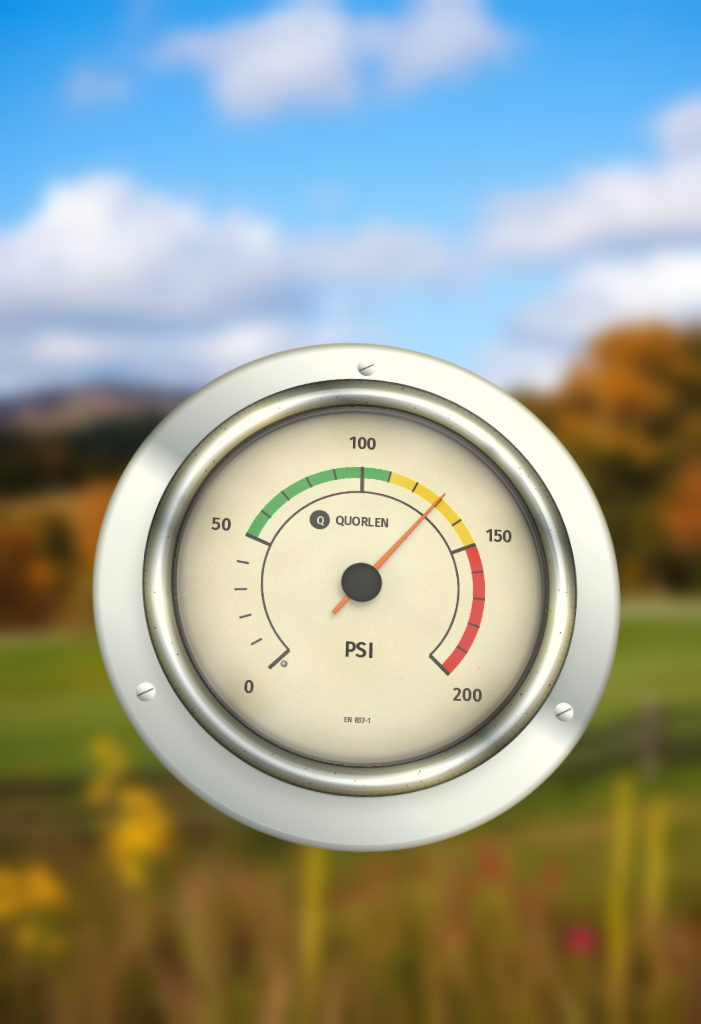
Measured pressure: 130 psi
